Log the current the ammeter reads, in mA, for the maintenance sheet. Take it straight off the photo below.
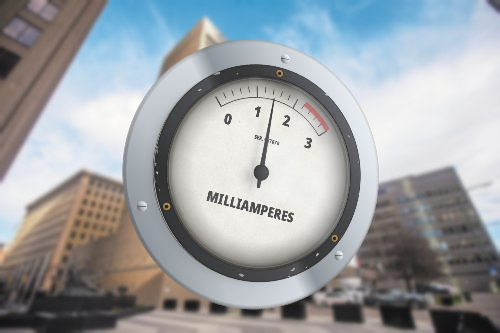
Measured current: 1.4 mA
